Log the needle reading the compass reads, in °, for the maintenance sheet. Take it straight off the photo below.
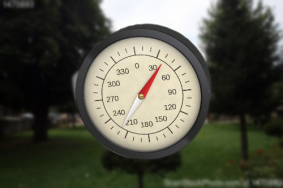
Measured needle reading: 40 °
